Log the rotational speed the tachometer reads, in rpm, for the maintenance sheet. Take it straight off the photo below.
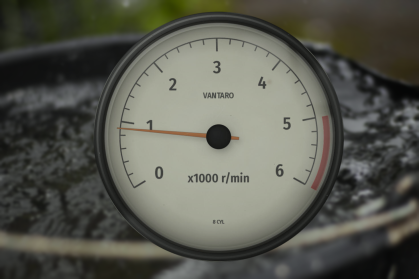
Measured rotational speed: 900 rpm
